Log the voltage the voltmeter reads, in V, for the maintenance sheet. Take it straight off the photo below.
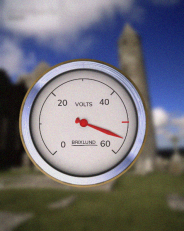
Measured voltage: 55 V
